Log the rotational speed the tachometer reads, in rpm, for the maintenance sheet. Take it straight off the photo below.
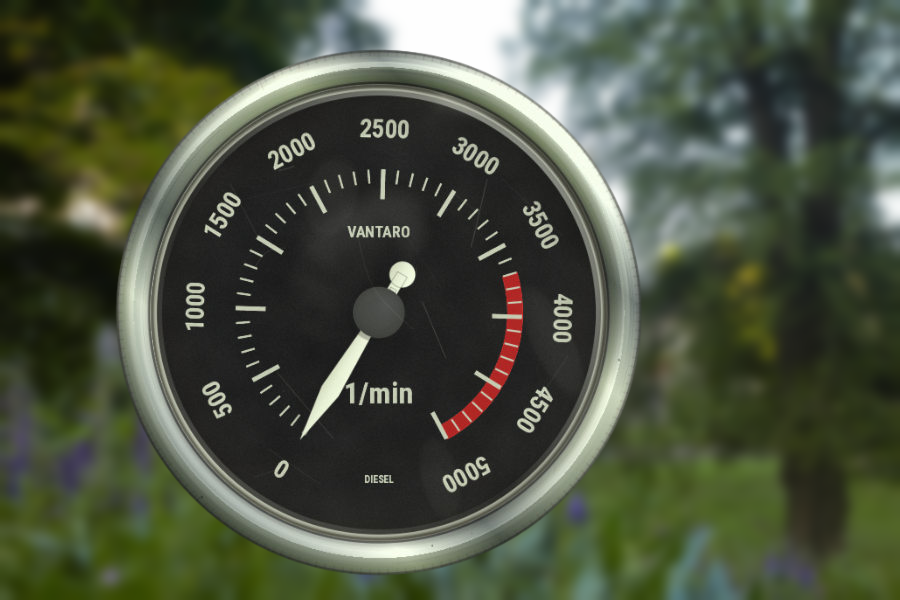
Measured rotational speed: 0 rpm
